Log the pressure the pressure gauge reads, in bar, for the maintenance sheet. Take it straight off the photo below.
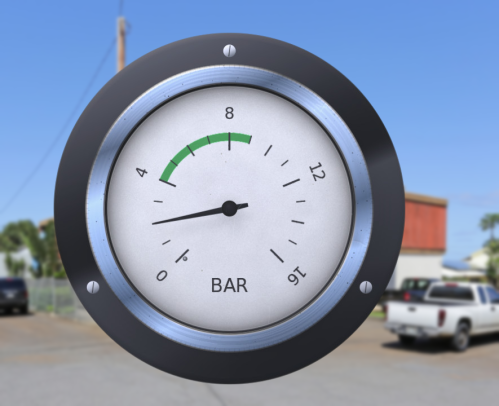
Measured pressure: 2 bar
